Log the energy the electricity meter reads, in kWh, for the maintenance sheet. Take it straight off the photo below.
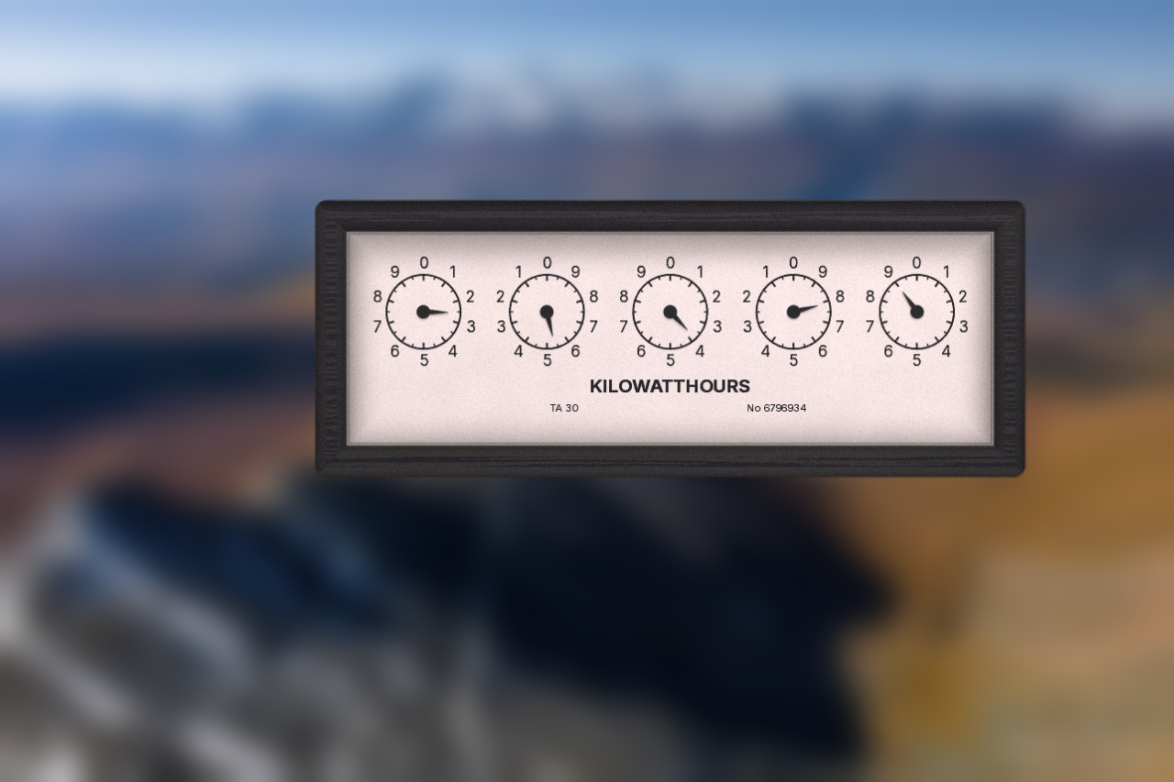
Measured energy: 25379 kWh
